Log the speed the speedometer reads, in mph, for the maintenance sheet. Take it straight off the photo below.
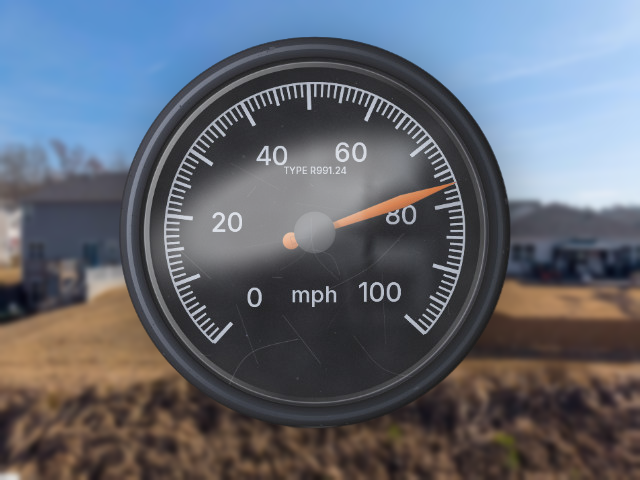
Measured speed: 77 mph
